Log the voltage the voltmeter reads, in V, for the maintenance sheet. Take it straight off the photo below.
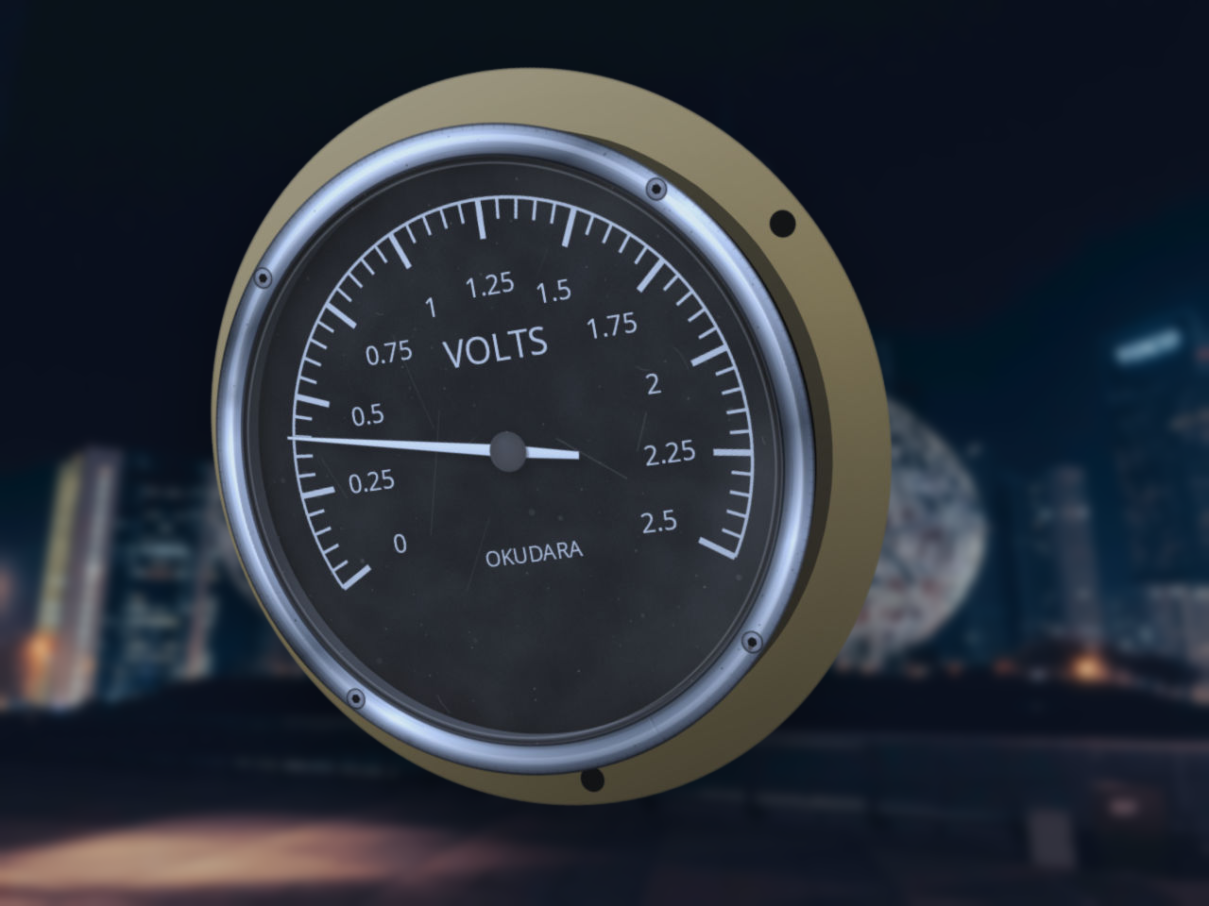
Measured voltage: 0.4 V
